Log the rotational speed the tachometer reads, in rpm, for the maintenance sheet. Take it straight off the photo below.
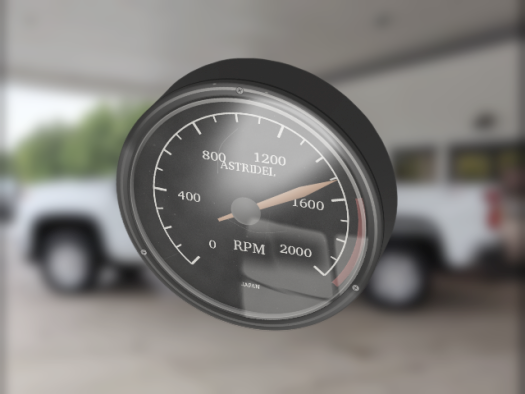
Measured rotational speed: 1500 rpm
